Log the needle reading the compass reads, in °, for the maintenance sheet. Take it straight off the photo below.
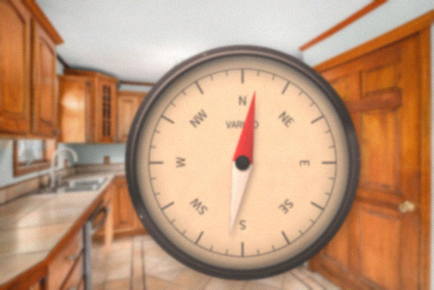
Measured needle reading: 10 °
